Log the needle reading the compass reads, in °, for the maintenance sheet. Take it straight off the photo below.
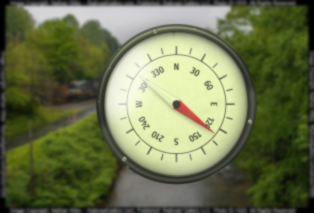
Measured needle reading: 127.5 °
